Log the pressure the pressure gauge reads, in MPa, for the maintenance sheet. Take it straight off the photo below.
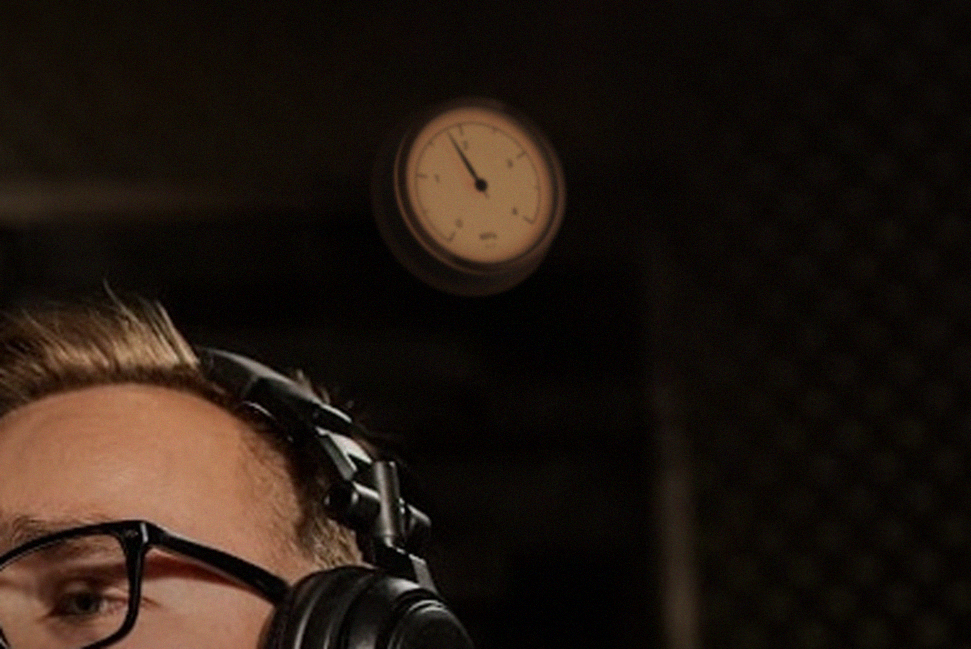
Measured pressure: 1.75 MPa
